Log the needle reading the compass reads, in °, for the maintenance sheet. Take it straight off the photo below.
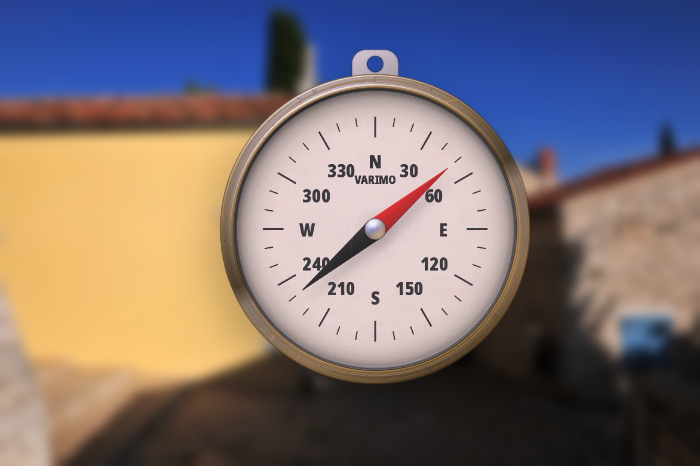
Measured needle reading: 50 °
